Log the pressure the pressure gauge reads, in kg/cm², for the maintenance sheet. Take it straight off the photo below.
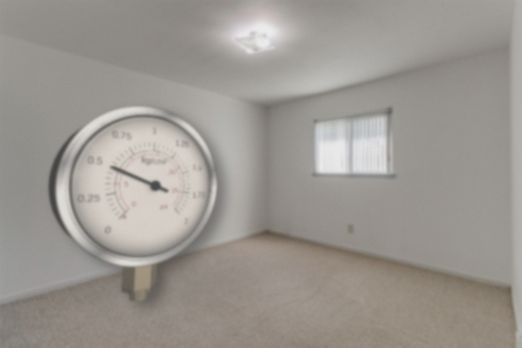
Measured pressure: 0.5 kg/cm²
